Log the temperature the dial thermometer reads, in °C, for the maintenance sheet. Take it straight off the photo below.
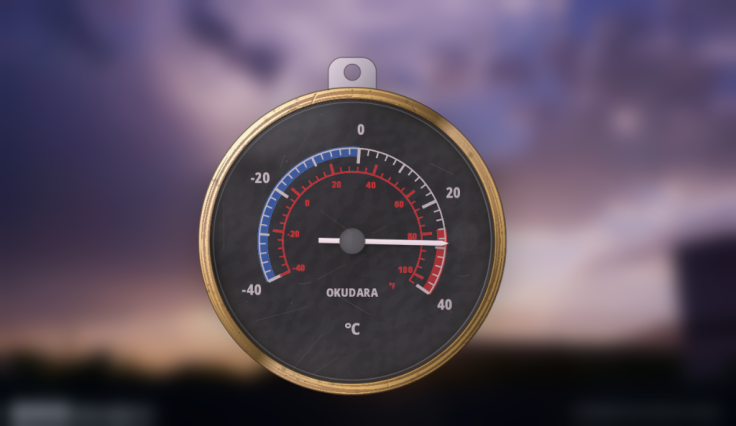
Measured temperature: 29 °C
